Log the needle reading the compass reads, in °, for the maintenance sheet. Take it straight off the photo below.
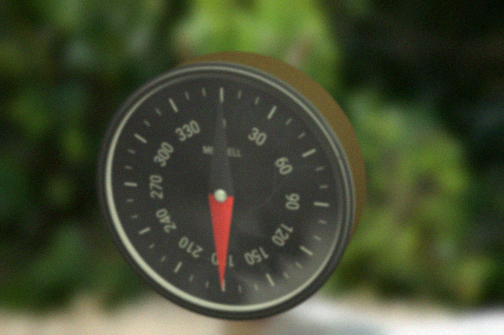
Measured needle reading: 180 °
